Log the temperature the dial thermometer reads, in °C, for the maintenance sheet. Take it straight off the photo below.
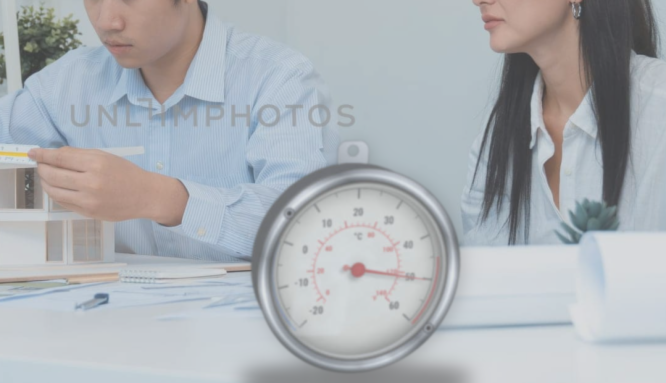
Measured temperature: 50 °C
